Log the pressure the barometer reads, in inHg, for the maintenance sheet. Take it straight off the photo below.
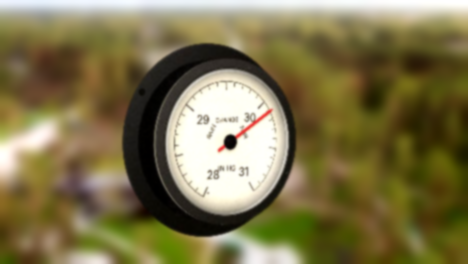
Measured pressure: 30.1 inHg
